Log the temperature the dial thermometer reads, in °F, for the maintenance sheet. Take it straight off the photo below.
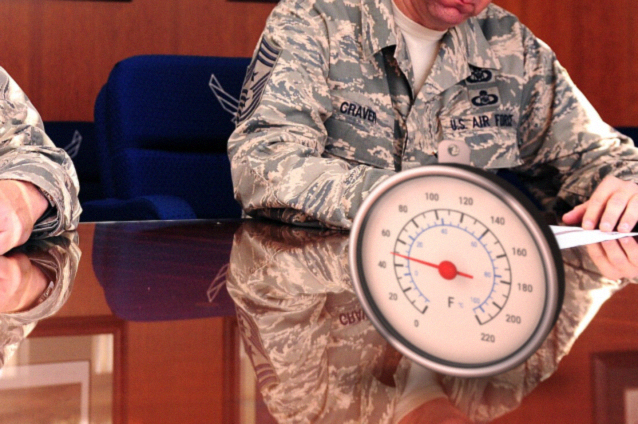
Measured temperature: 50 °F
